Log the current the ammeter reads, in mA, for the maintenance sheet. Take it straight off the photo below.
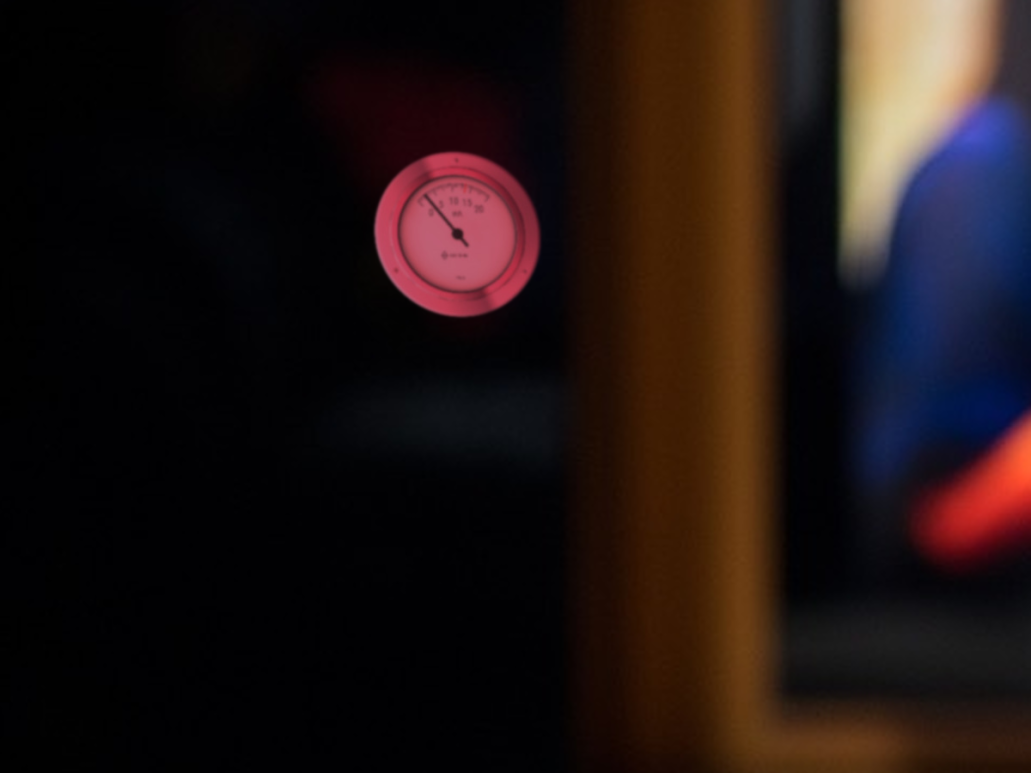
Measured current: 2.5 mA
